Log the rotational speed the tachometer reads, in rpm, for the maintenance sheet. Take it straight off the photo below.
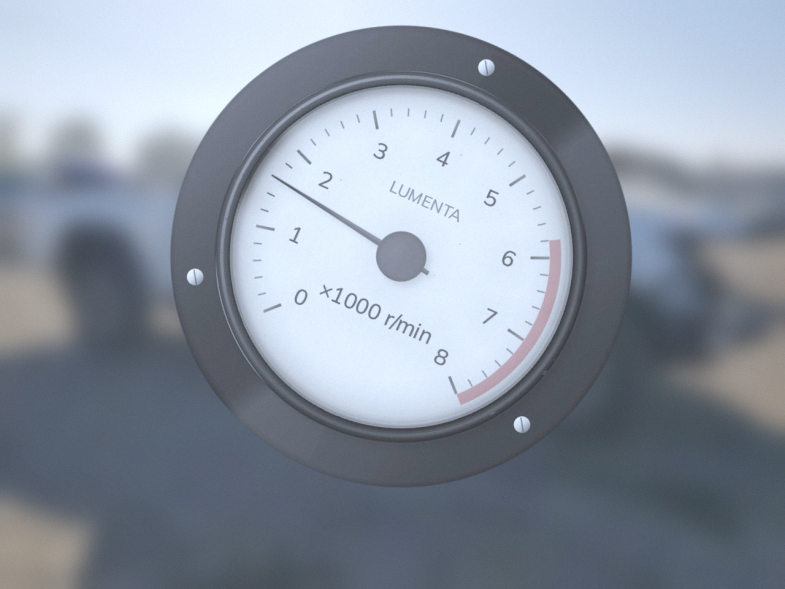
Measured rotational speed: 1600 rpm
